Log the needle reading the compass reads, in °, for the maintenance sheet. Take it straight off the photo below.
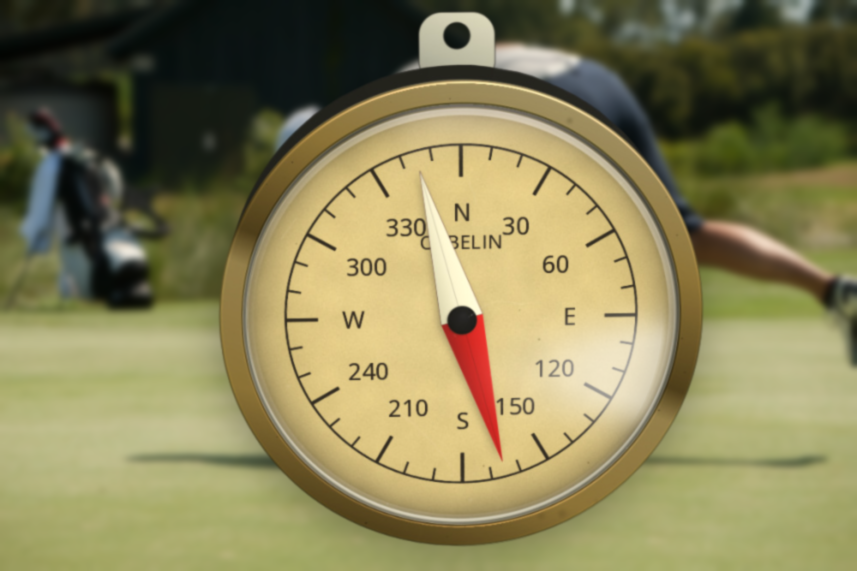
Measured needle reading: 165 °
